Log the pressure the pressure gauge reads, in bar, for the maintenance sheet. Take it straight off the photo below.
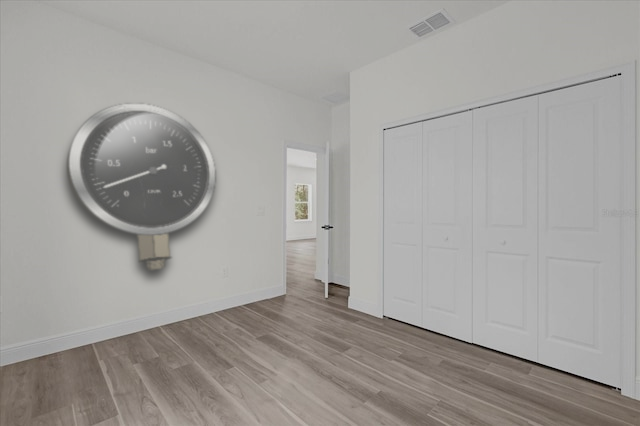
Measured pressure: 0.2 bar
